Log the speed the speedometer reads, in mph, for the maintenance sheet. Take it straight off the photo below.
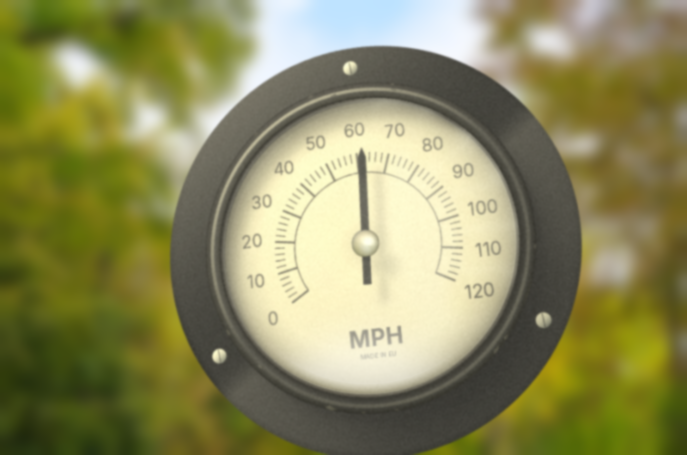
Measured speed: 62 mph
